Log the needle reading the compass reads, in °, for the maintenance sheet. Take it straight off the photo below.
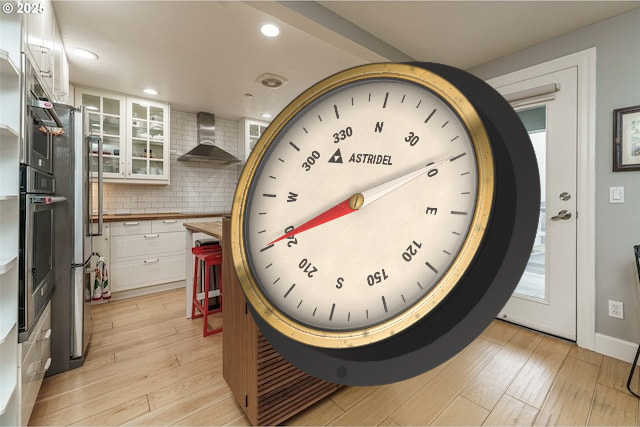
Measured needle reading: 240 °
